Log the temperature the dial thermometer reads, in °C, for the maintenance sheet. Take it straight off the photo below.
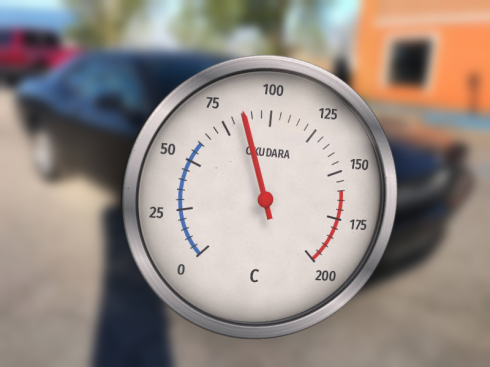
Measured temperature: 85 °C
